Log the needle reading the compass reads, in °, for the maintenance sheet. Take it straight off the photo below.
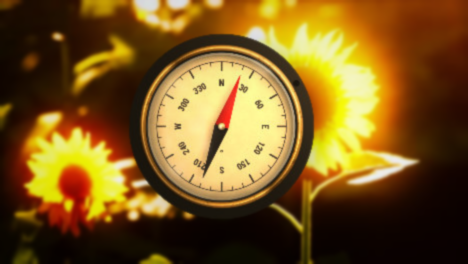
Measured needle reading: 20 °
